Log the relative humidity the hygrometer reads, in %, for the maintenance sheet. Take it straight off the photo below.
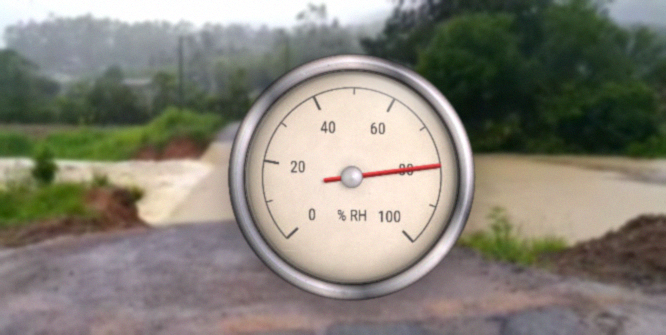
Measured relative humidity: 80 %
